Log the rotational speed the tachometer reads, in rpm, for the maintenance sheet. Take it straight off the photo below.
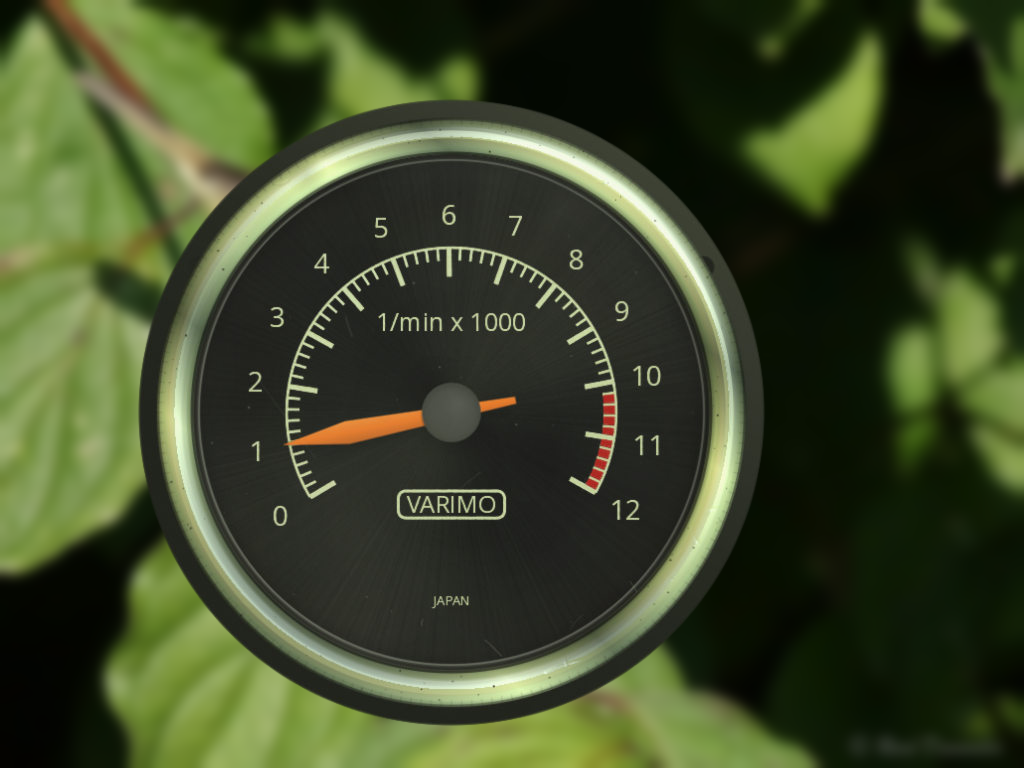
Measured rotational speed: 1000 rpm
